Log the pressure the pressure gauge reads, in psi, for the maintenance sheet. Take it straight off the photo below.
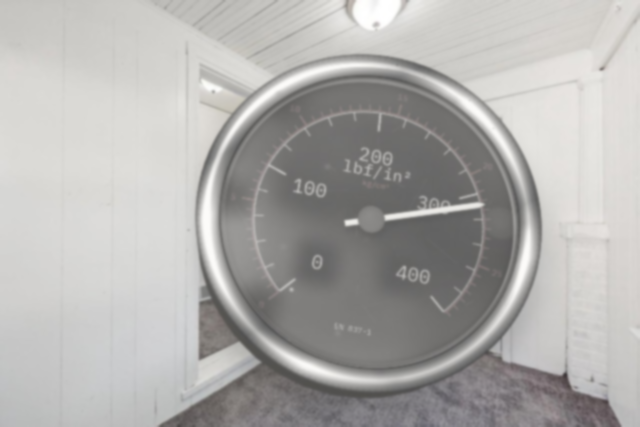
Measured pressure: 310 psi
